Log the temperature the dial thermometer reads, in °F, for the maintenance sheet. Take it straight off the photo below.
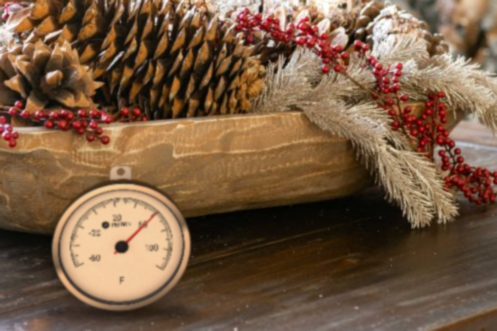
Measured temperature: 60 °F
